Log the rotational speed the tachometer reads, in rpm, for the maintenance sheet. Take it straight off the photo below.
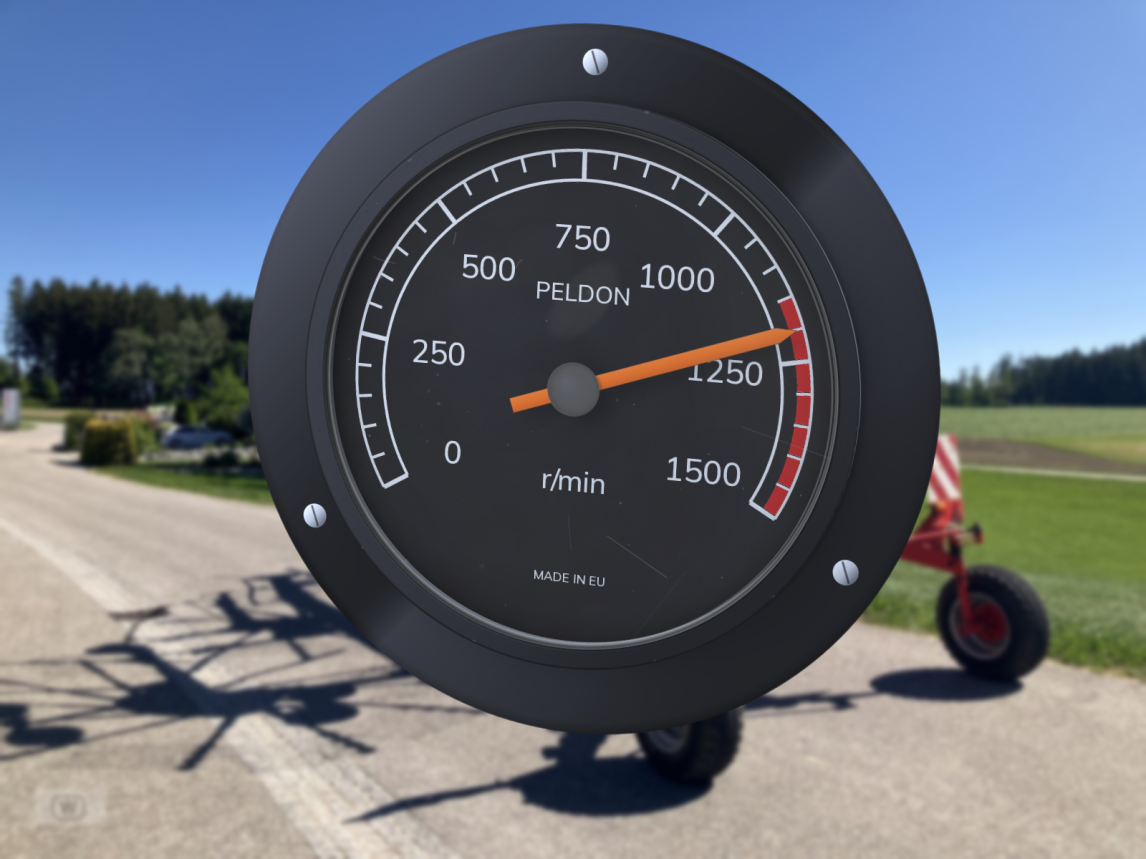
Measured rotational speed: 1200 rpm
